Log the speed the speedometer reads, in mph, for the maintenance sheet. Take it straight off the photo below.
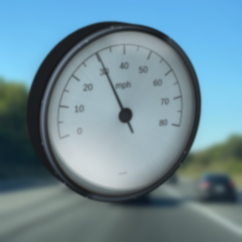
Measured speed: 30 mph
